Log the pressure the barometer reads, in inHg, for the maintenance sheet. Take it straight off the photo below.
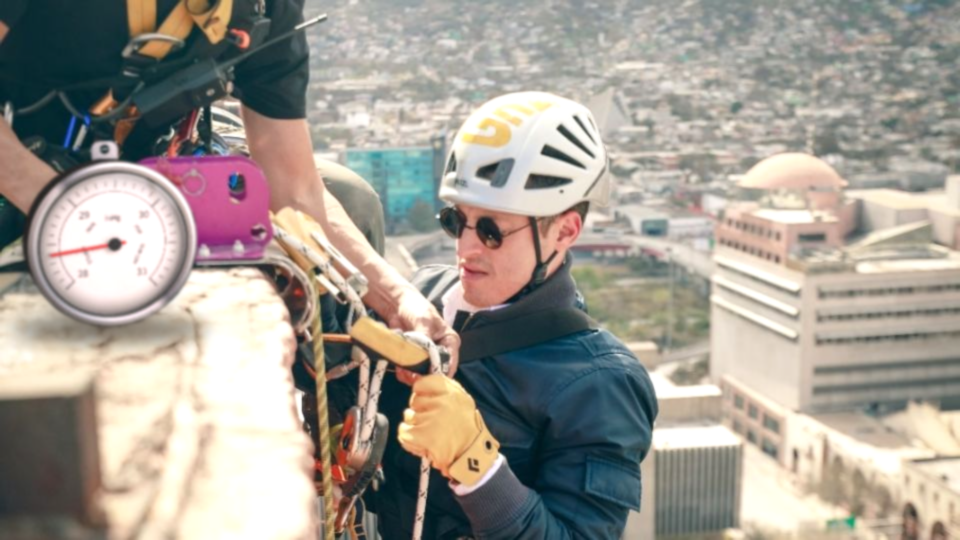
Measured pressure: 28.4 inHg
